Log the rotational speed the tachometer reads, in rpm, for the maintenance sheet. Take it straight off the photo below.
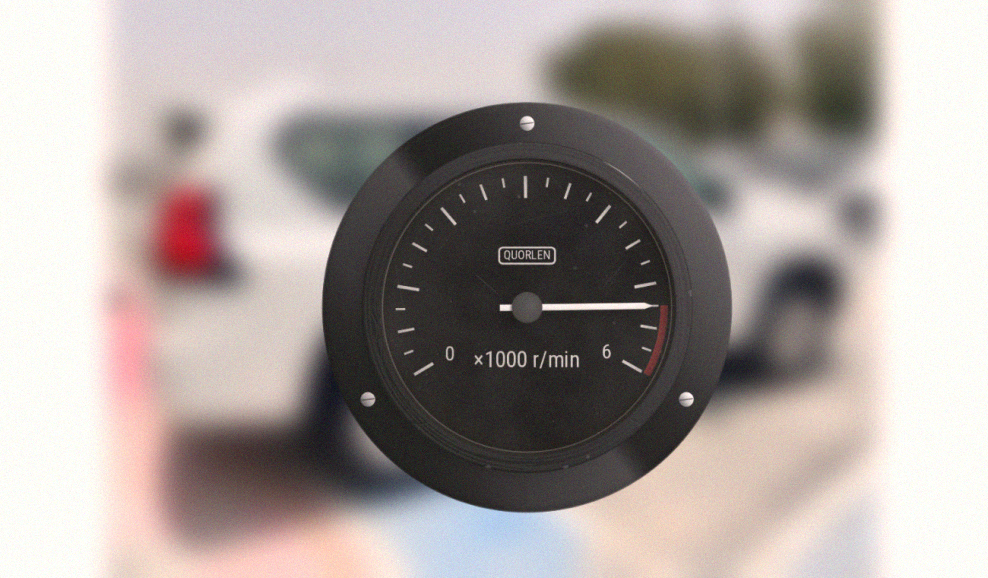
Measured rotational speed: 5250 rpm
